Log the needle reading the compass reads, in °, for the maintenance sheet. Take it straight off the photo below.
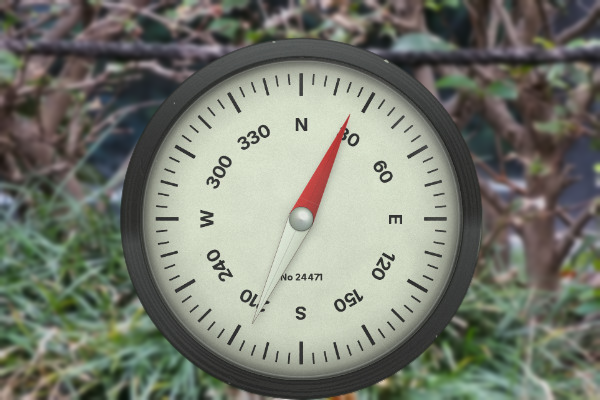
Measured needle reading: 25 °
